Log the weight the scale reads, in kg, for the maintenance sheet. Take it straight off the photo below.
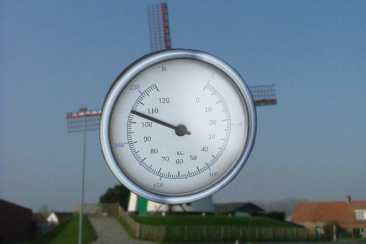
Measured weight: 105 kg
